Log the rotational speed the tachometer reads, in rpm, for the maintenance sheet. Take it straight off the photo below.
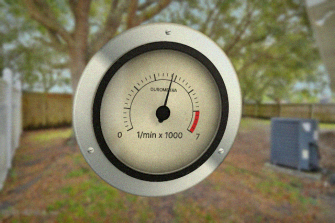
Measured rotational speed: 3800 rpm
